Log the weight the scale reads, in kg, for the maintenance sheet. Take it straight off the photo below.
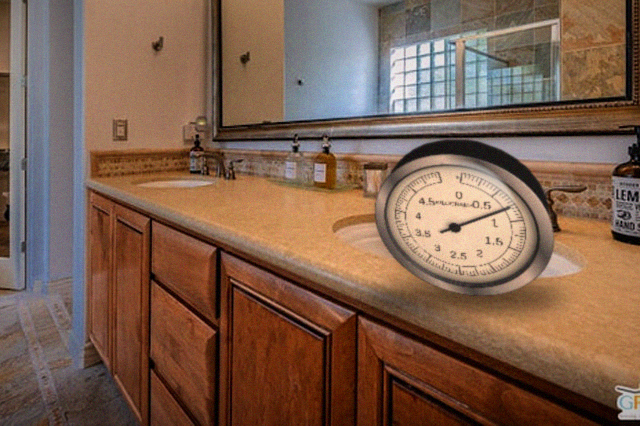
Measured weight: 0.75 kg
